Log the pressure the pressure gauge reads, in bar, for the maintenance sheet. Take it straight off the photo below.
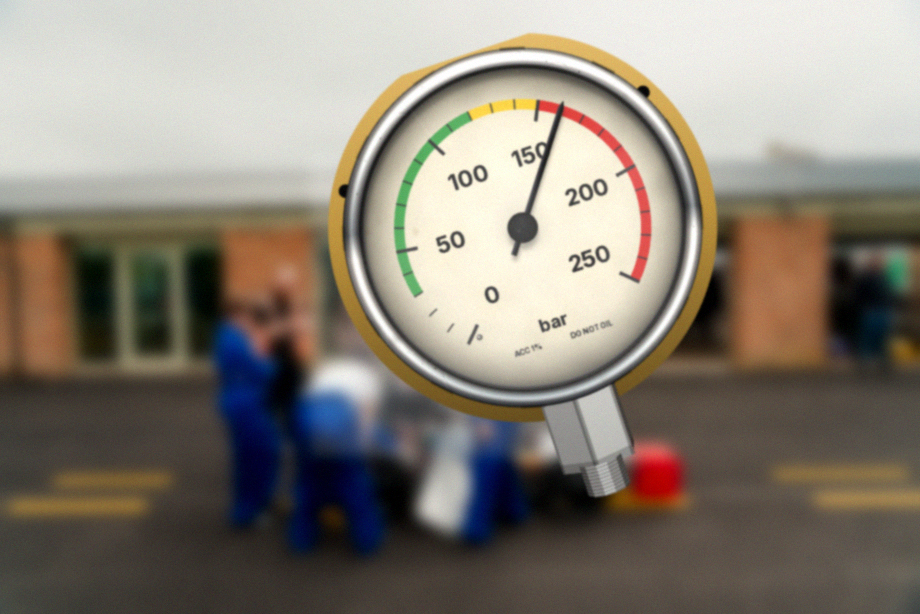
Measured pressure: 160 bar
